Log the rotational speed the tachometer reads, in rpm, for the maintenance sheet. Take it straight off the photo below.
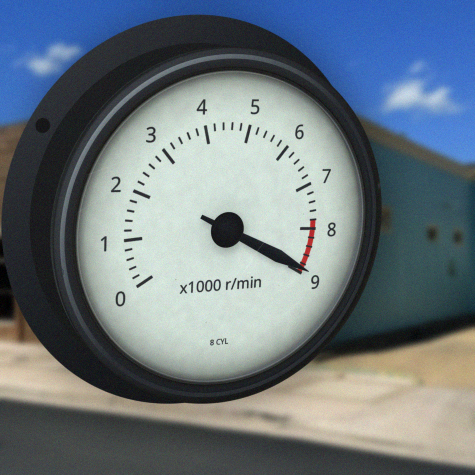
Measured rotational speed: 8900 rpm
